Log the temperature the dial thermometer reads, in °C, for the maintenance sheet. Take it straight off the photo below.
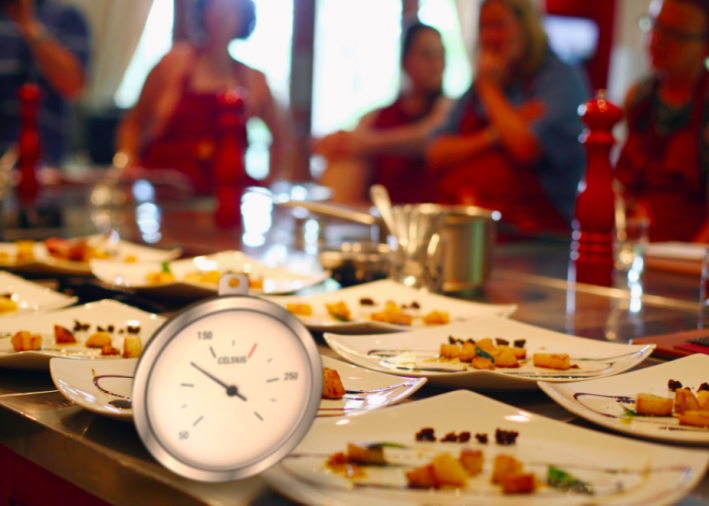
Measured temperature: 125 °C
